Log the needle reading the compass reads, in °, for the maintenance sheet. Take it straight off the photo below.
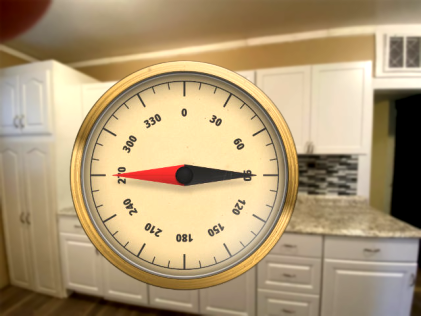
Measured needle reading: 270 °
